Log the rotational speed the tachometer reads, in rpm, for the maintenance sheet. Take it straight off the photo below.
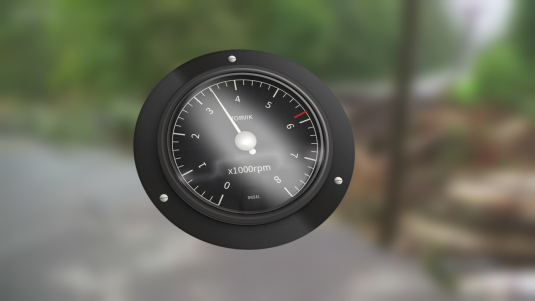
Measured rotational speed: 3400 rpm
